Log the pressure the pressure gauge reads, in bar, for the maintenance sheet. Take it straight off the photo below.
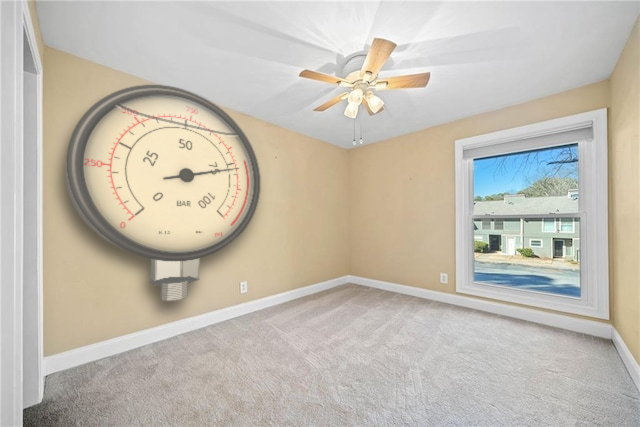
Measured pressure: 77.5 bar
